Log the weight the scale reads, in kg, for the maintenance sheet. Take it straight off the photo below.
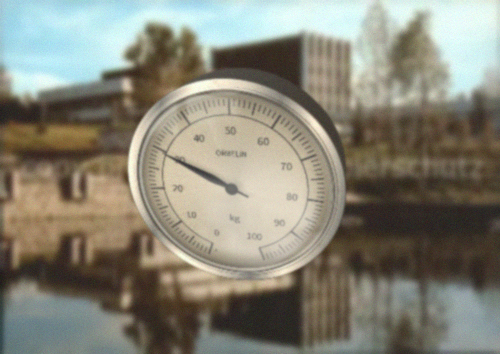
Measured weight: 30 kg
